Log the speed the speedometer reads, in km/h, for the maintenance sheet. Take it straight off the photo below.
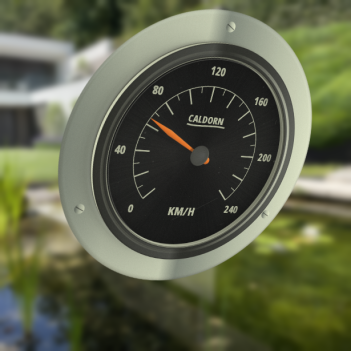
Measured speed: 65 km/h
